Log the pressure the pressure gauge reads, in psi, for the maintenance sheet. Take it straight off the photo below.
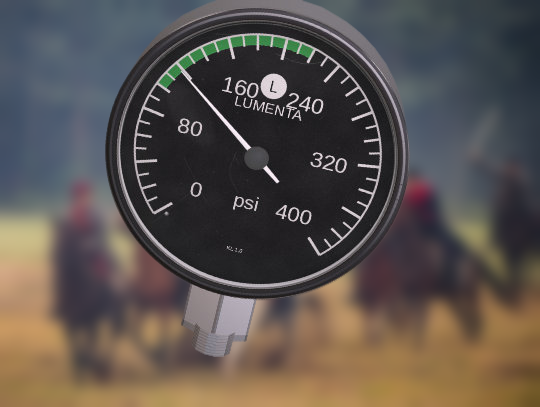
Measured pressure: 120 psi
